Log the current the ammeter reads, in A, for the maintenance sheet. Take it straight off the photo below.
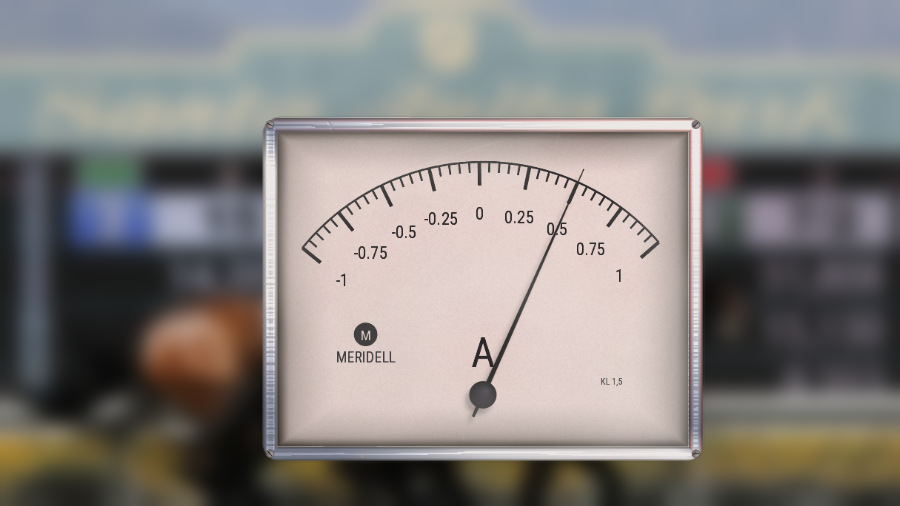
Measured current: 0.5 A
